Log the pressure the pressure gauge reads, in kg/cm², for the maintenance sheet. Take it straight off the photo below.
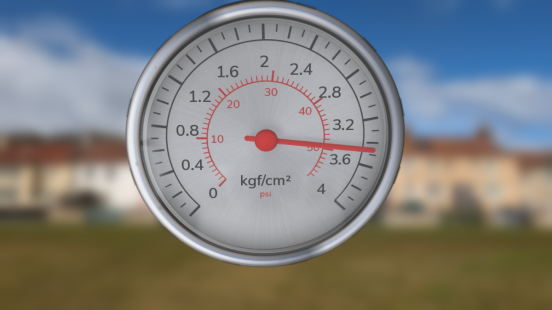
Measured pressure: 3.45 kg/cm²
